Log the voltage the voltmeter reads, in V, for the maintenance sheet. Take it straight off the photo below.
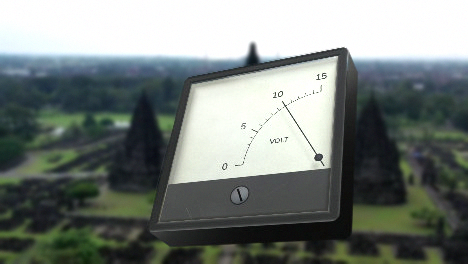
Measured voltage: 10 V
